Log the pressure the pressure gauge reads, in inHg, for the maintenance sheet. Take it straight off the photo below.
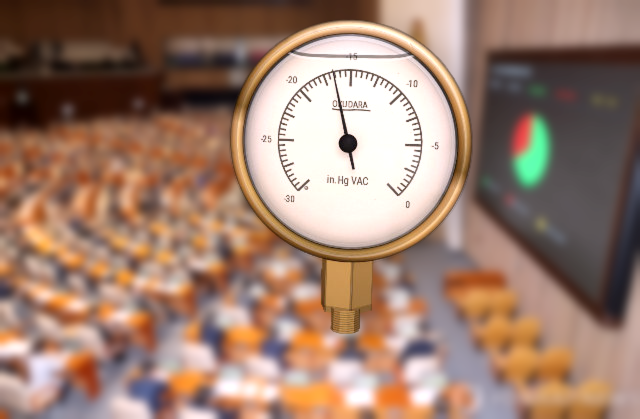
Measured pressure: -16.5 inHg
